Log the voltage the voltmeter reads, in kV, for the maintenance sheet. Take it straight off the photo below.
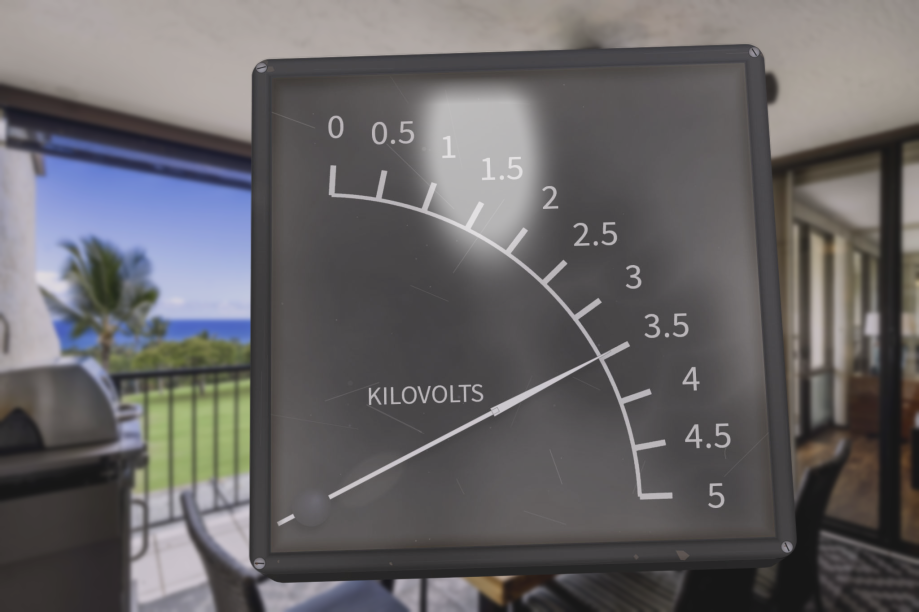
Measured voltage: 3.5 kV
